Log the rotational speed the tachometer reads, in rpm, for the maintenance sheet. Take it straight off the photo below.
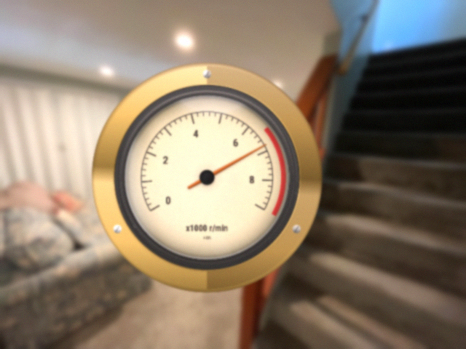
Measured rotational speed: 6800 rpm
